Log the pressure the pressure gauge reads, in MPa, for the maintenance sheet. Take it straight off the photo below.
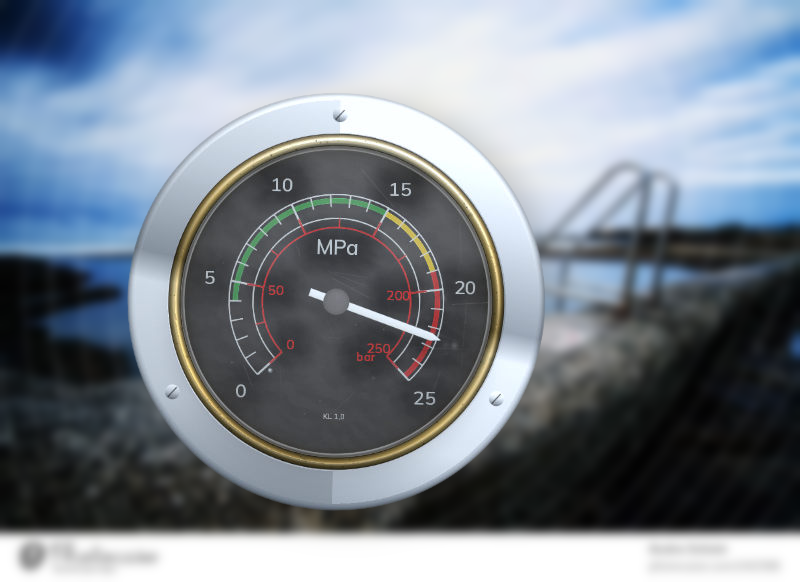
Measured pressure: 22.5 MPa
